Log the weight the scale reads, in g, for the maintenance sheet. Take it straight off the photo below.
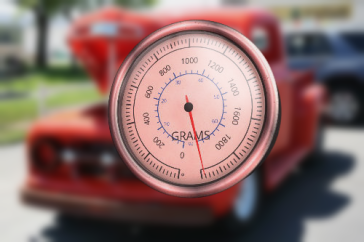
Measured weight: 1980 g
